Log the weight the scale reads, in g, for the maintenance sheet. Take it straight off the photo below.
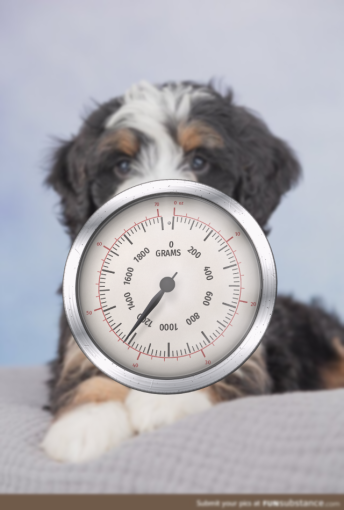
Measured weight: 1220 g
